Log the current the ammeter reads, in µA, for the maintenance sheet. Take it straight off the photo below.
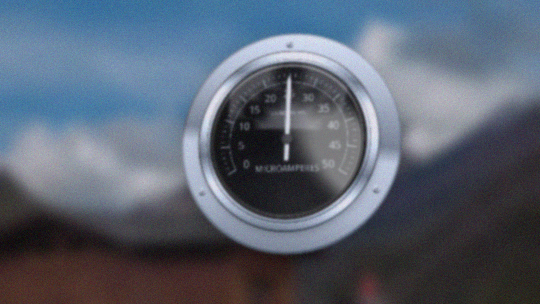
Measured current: 25 µA
